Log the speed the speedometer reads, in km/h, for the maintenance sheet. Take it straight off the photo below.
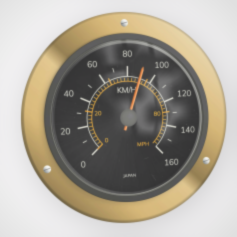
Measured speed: 90 km/h
